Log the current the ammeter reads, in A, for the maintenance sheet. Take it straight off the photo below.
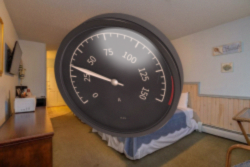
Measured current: 35 A
